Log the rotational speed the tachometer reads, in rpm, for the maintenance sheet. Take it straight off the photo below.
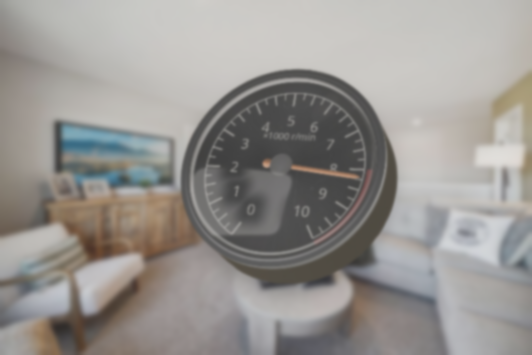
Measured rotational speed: 8250 rpm
